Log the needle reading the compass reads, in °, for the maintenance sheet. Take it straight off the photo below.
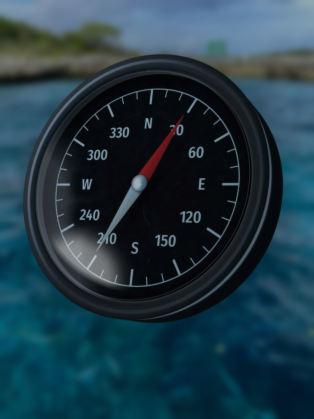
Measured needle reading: 30 °
